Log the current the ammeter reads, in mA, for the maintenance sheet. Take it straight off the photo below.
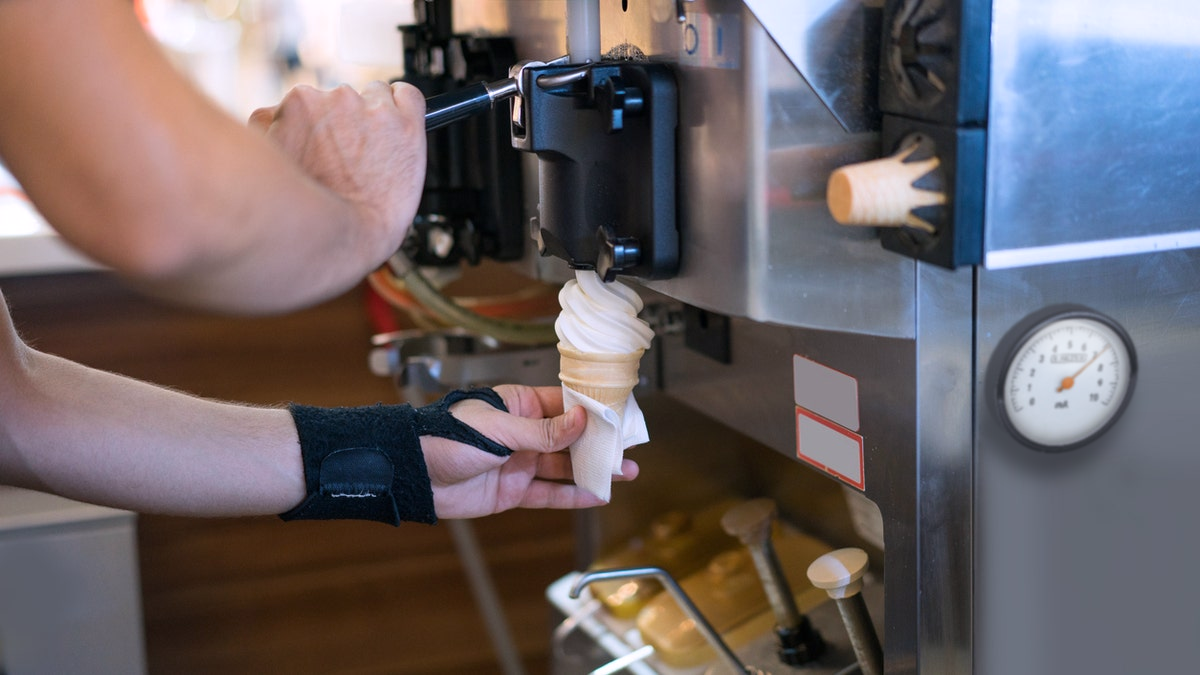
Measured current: 7 mA
